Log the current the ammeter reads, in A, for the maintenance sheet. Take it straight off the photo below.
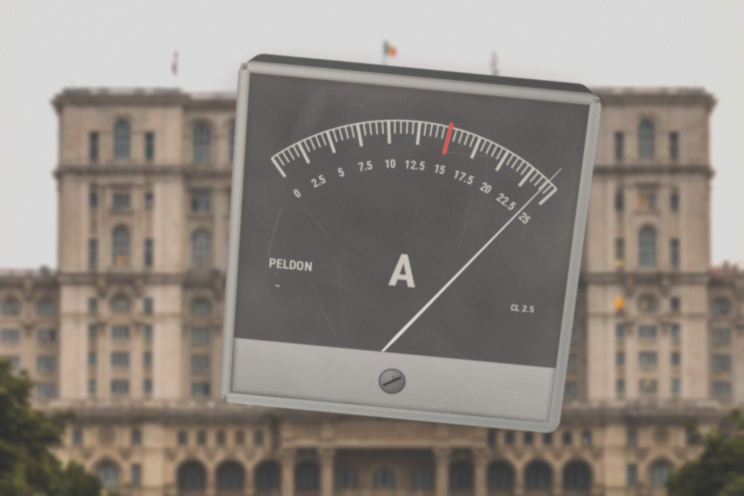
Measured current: 24 A
